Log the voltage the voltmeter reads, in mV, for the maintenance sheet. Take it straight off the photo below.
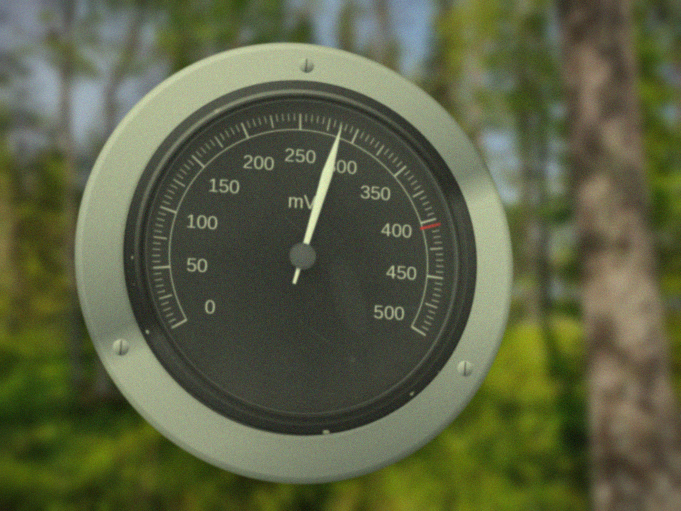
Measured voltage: 285 mV
